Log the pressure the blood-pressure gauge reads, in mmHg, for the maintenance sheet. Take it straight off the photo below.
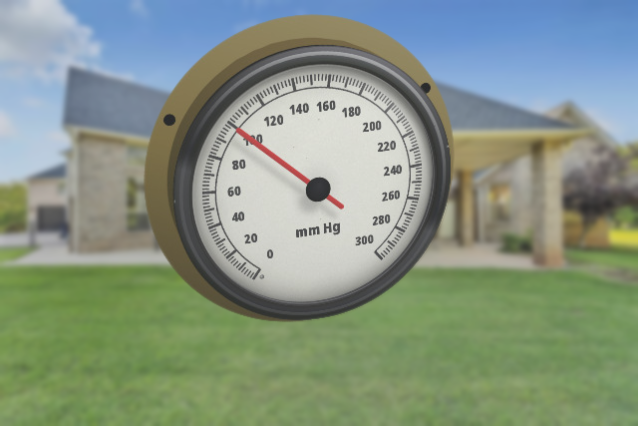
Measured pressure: 100 mmHg
